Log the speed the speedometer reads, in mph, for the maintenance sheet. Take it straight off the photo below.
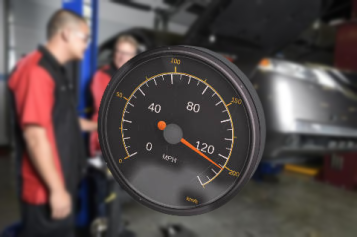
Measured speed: 125 mph
